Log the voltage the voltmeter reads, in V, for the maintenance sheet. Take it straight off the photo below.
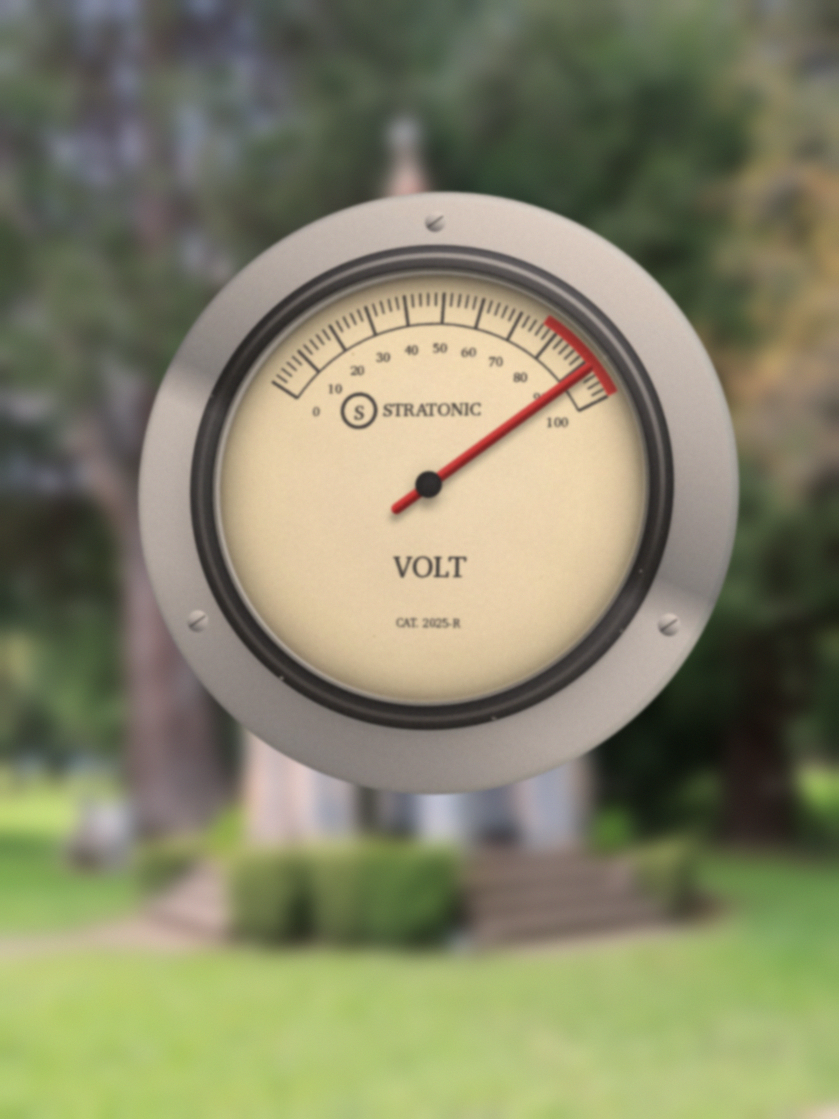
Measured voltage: 92 V
